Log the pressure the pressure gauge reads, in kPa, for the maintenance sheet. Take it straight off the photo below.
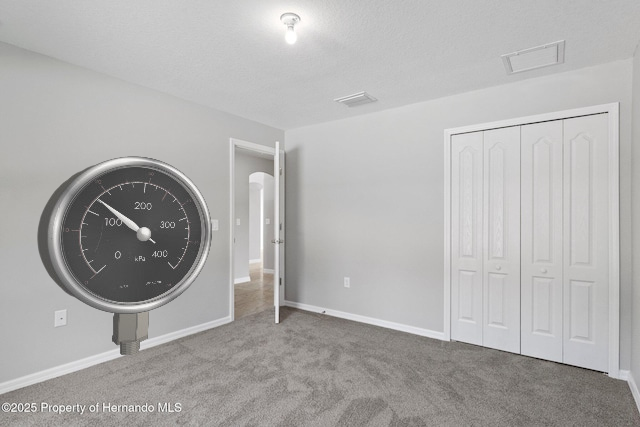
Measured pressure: 120 kPa
